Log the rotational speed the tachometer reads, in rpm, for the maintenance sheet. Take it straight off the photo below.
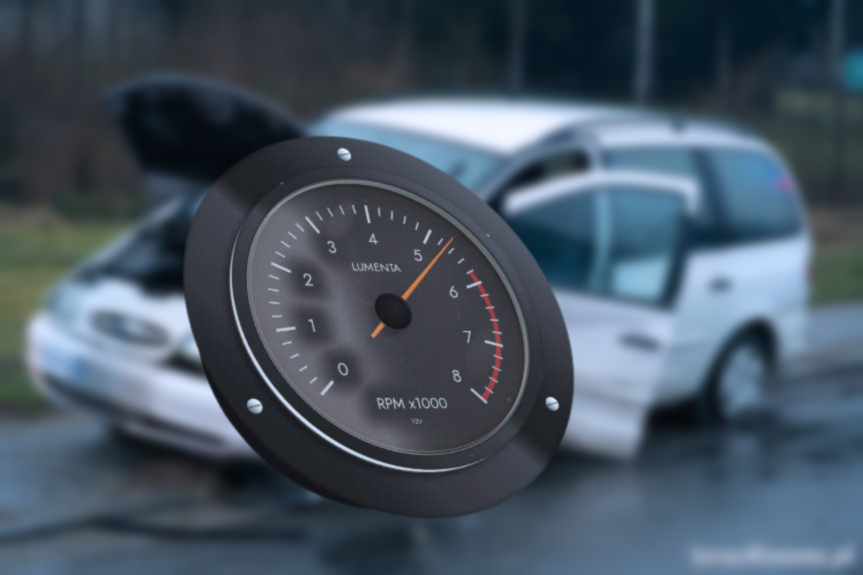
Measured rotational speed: 5300 rpm
